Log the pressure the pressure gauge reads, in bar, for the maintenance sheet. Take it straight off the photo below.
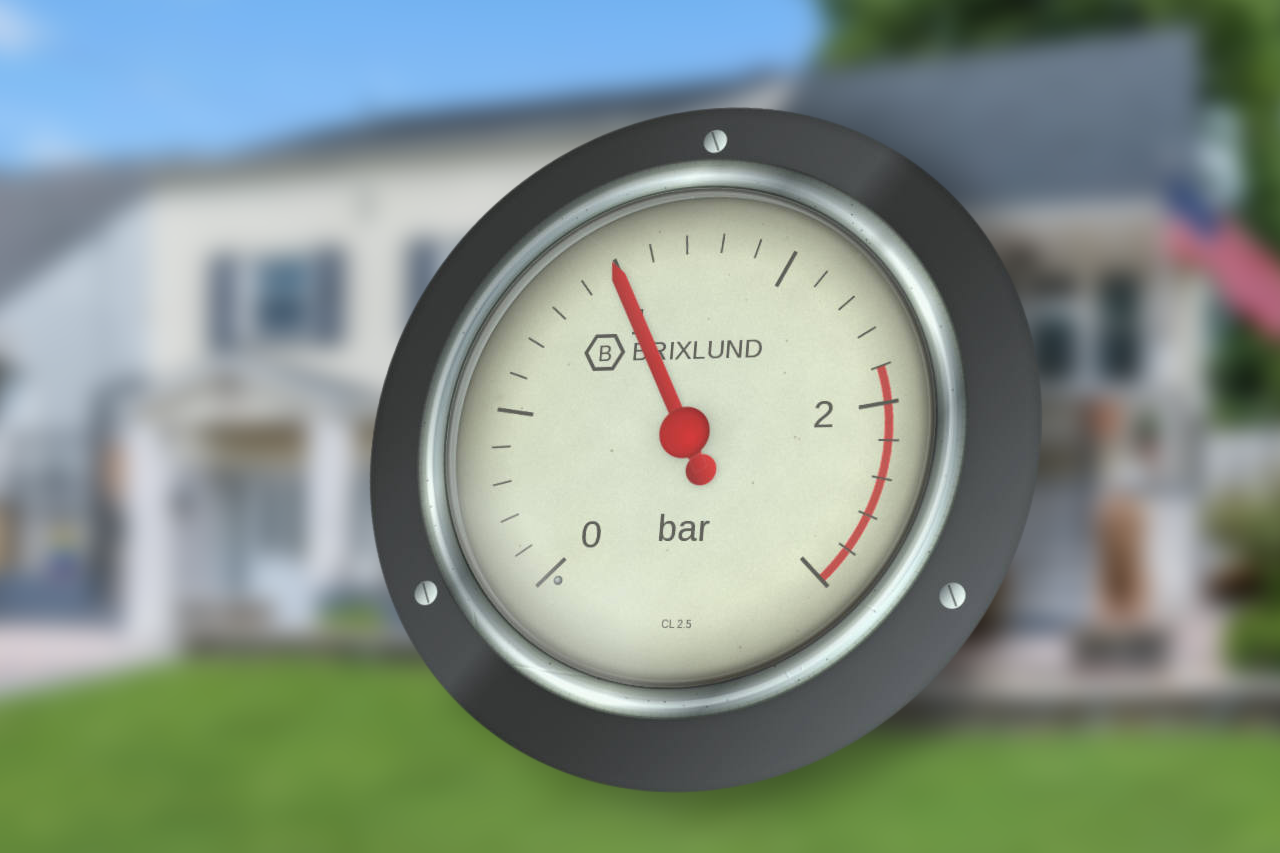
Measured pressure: 1 bar
